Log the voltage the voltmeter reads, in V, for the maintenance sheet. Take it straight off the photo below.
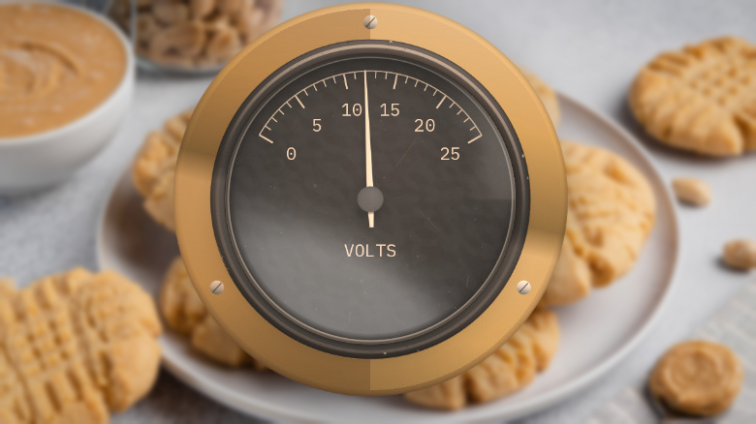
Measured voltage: 12 V
